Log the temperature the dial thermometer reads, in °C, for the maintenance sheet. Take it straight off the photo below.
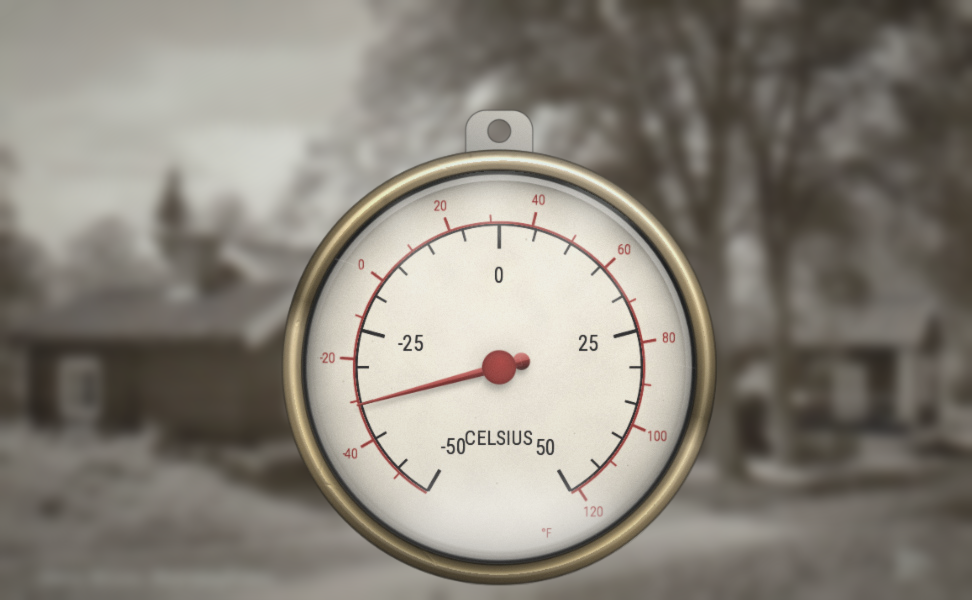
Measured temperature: -35 °C
